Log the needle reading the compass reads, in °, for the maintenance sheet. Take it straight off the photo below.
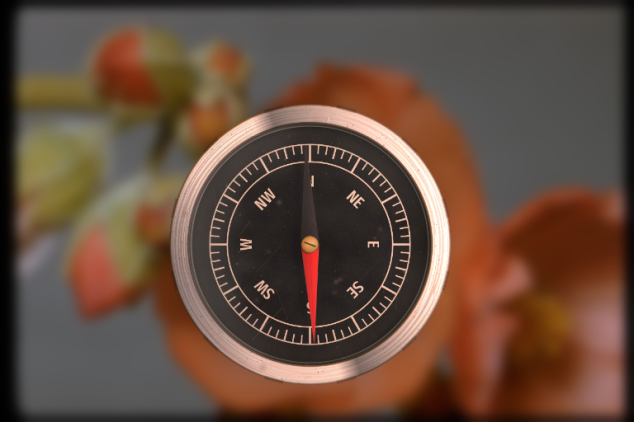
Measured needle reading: 177.5 °
